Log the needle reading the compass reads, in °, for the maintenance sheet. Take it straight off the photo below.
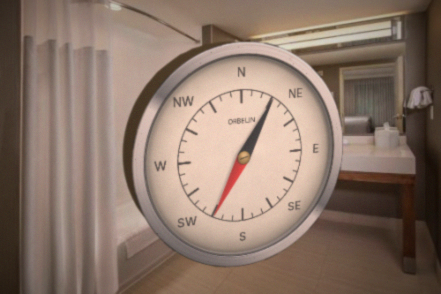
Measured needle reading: 210 °
